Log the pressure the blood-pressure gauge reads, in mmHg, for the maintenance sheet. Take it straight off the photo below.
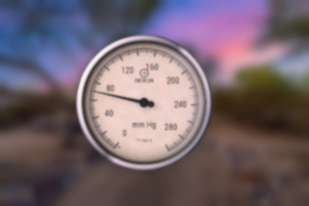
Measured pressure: 70 mmHg
